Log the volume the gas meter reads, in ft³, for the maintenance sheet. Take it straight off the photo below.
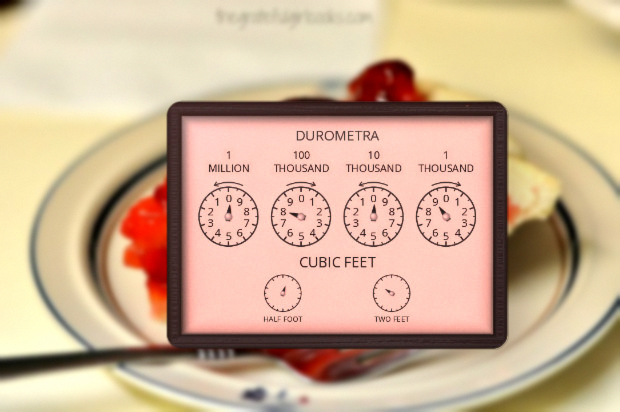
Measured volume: 979900 ft³
